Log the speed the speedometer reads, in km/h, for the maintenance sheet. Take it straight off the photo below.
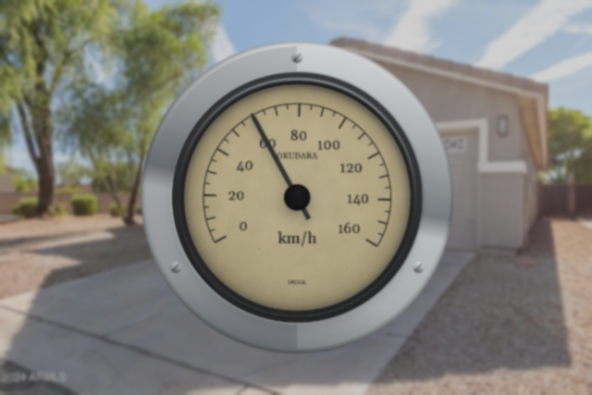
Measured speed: 60 km/h
